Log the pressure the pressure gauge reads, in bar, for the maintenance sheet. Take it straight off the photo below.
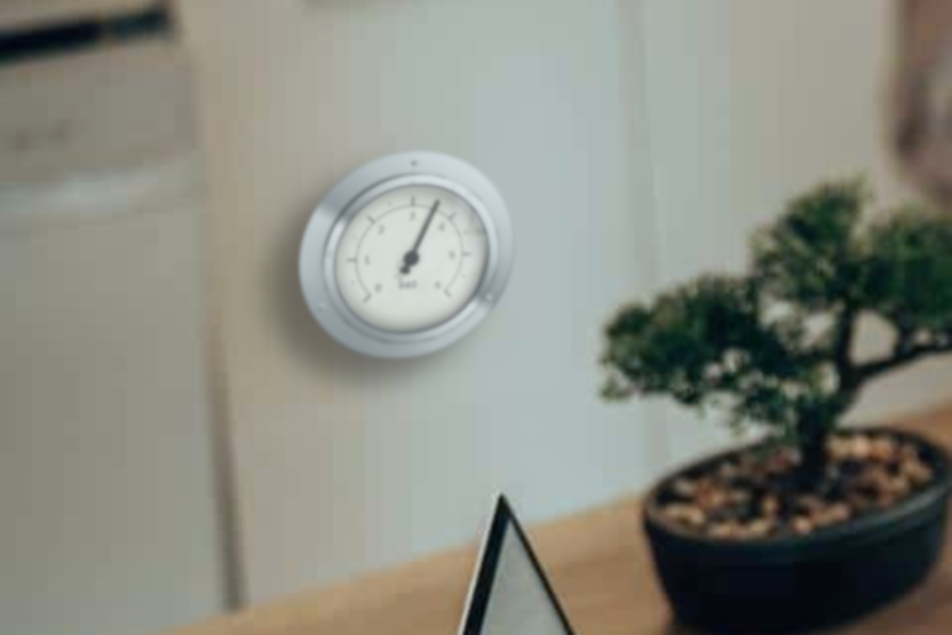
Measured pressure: 3.5 bar
